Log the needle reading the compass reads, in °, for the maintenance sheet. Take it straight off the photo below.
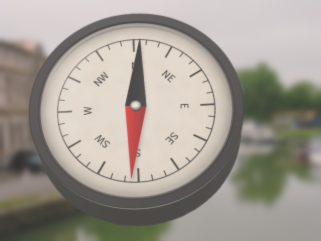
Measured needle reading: 185 °
